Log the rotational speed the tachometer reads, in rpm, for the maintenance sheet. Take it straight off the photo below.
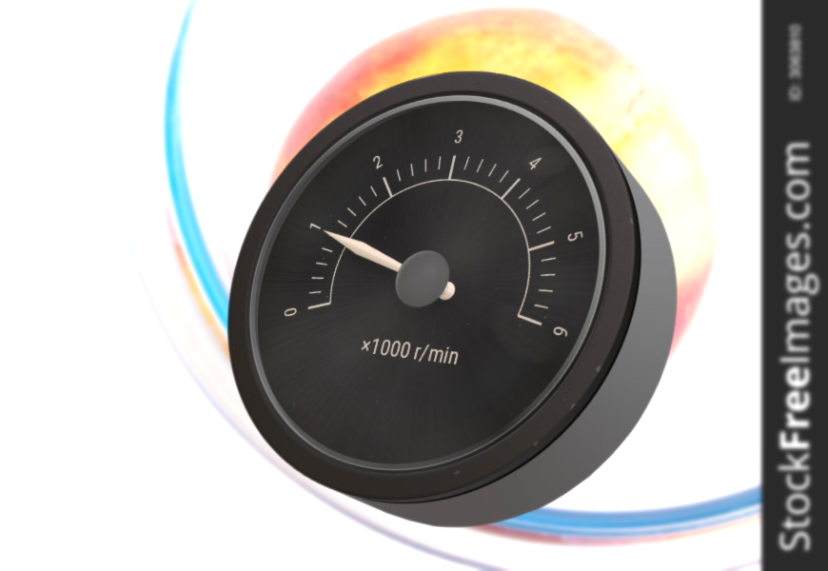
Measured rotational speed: 1000 rpm
